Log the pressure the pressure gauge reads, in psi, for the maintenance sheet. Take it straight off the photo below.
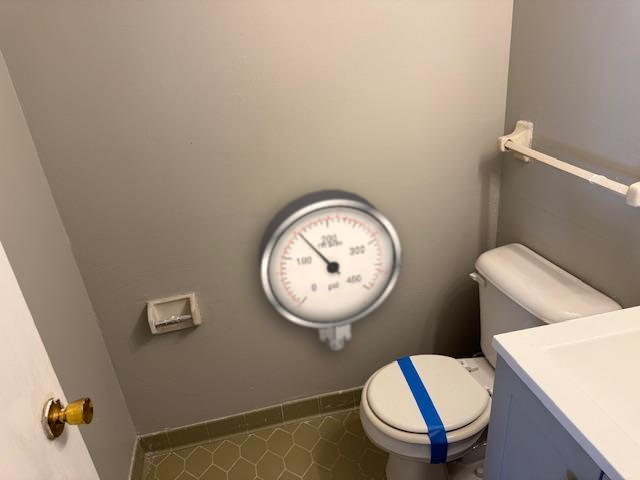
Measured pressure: 150 psi
